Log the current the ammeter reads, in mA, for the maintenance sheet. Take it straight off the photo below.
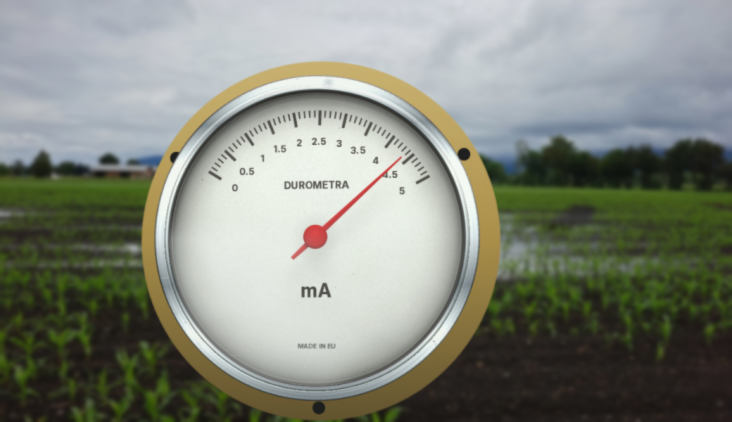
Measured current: 4.4 mA
